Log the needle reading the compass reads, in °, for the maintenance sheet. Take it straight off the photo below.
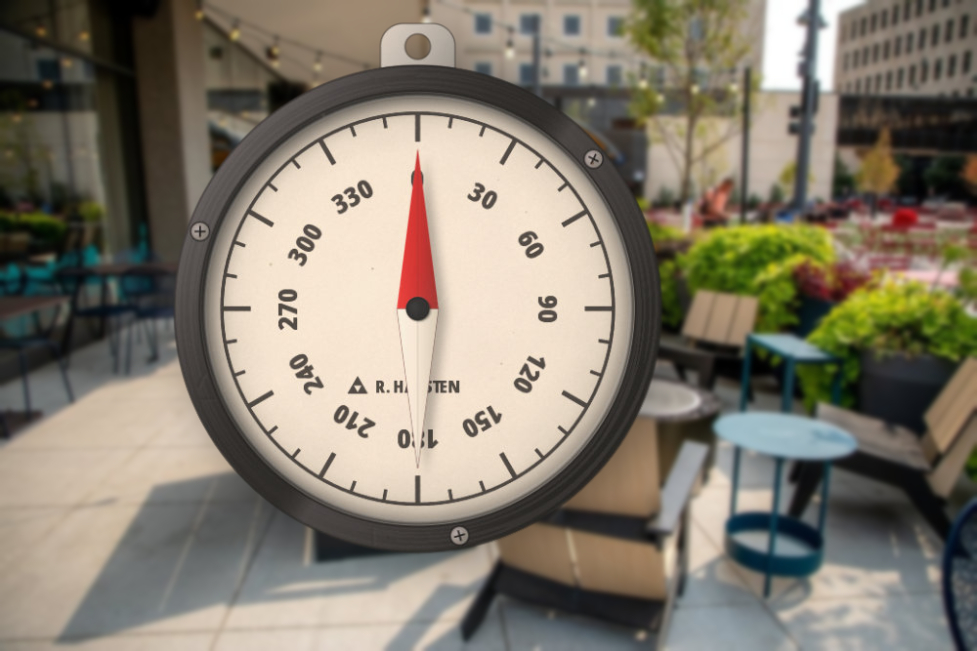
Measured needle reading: 0 °
